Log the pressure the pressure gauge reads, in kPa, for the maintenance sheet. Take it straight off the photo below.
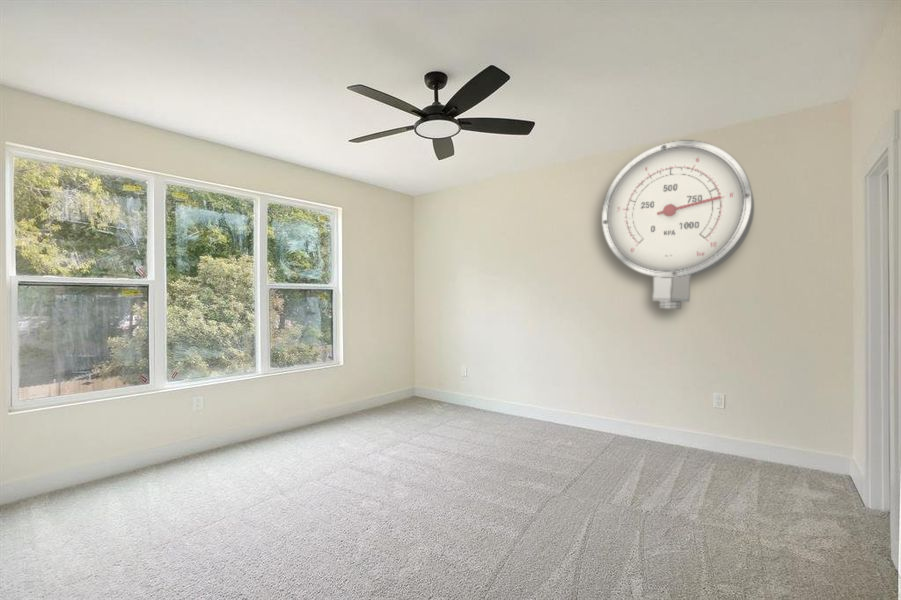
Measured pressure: 800 kPa
